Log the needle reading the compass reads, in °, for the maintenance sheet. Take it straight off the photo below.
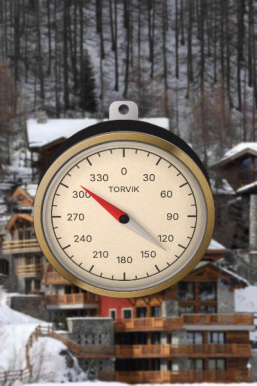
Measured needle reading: 310 °
